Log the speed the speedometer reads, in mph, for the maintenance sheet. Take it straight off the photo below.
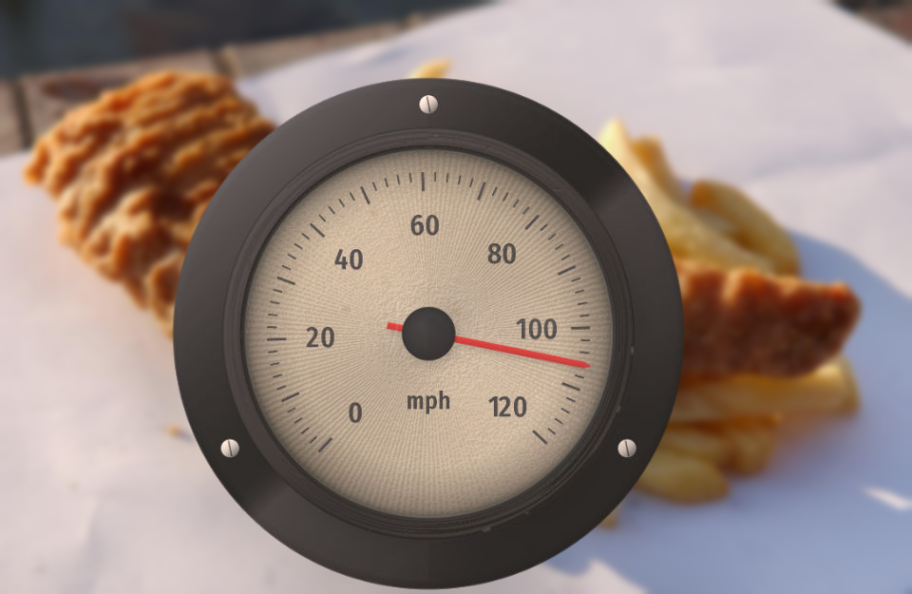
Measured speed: 106 mph
